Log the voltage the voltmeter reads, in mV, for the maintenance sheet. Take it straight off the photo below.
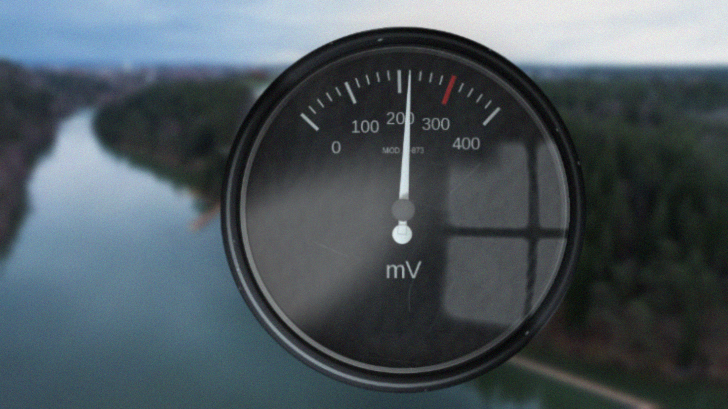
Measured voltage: 220 mV
